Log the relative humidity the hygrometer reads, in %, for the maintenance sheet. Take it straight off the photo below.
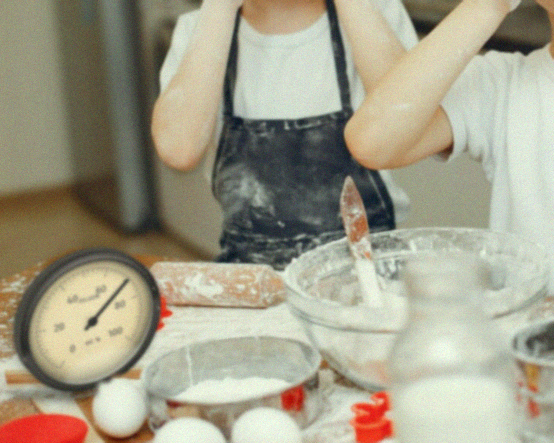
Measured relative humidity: 70 %
